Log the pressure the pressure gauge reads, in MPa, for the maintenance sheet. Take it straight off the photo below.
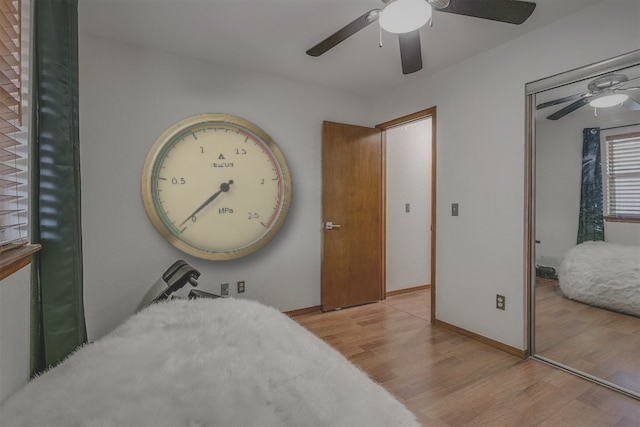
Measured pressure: 0.05 MPa
